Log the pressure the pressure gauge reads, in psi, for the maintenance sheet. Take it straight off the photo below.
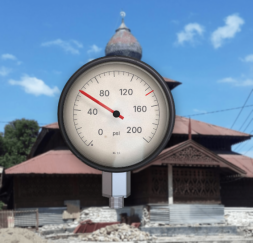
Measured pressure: 60 psi
